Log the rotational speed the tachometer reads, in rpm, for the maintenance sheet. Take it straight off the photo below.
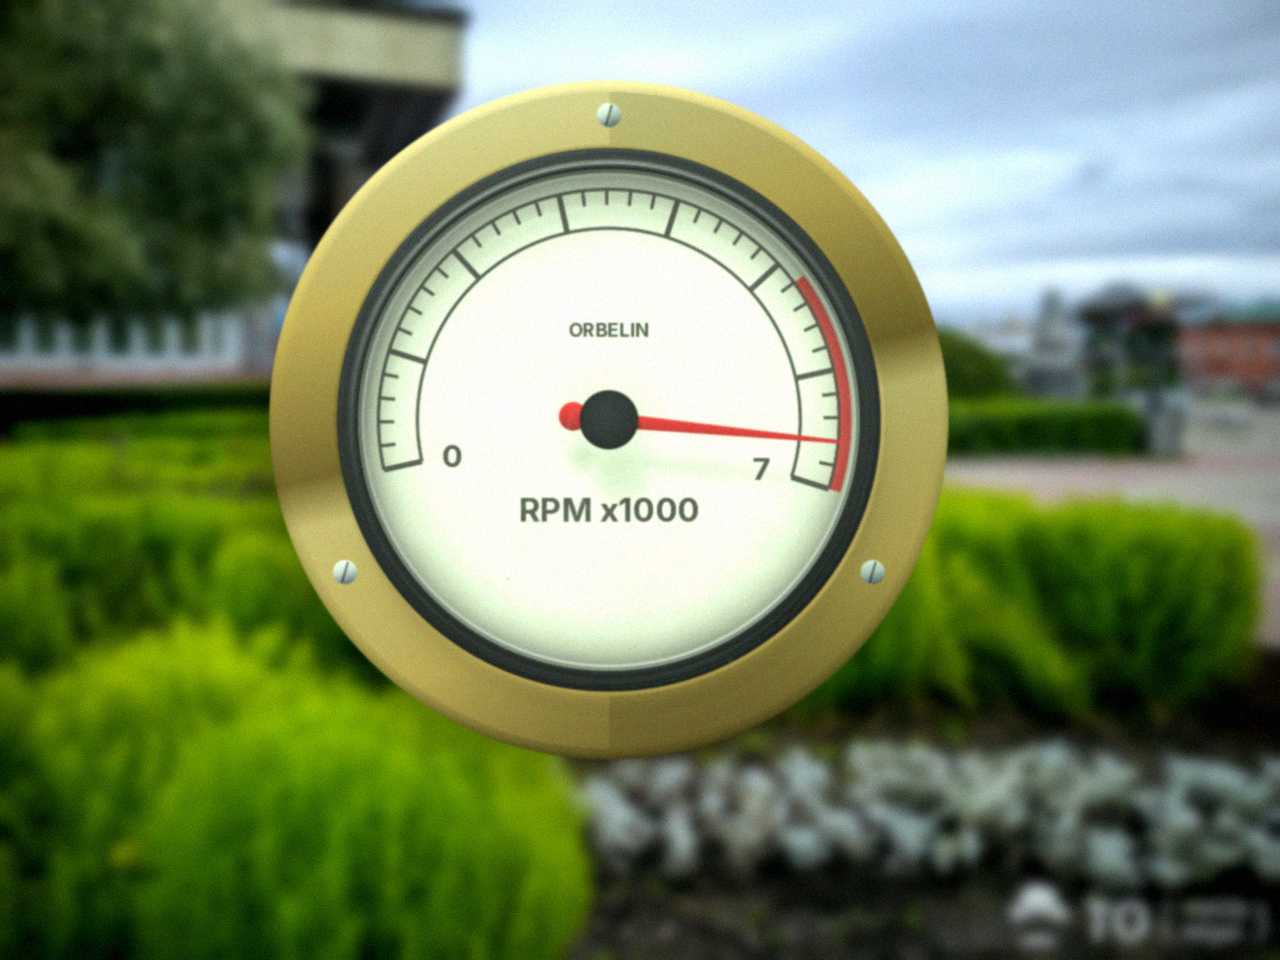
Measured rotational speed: 6600 rpm
